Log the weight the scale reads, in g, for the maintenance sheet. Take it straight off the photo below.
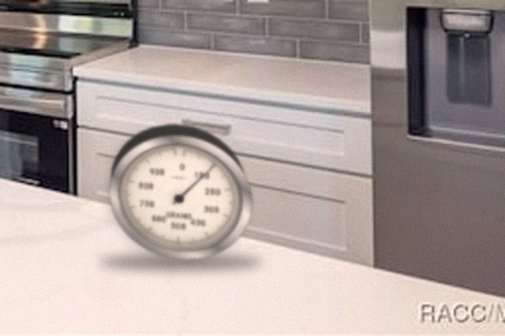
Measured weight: 100 g
